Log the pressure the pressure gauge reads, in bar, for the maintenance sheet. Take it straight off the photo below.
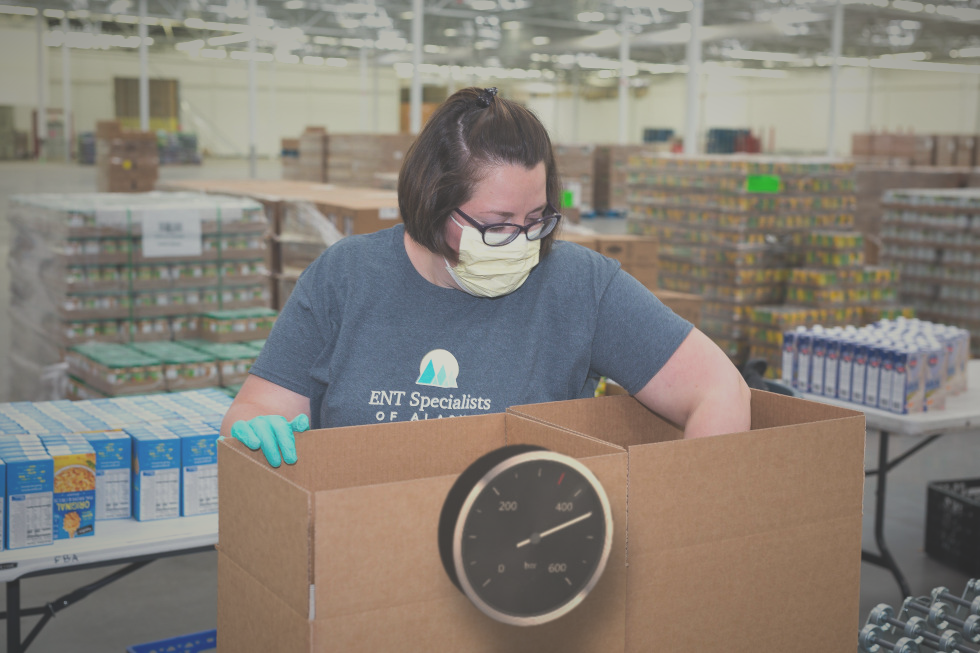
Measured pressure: 450 bar
